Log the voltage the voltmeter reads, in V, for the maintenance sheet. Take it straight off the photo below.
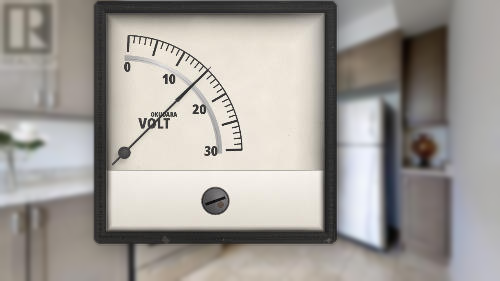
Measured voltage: 15 V
